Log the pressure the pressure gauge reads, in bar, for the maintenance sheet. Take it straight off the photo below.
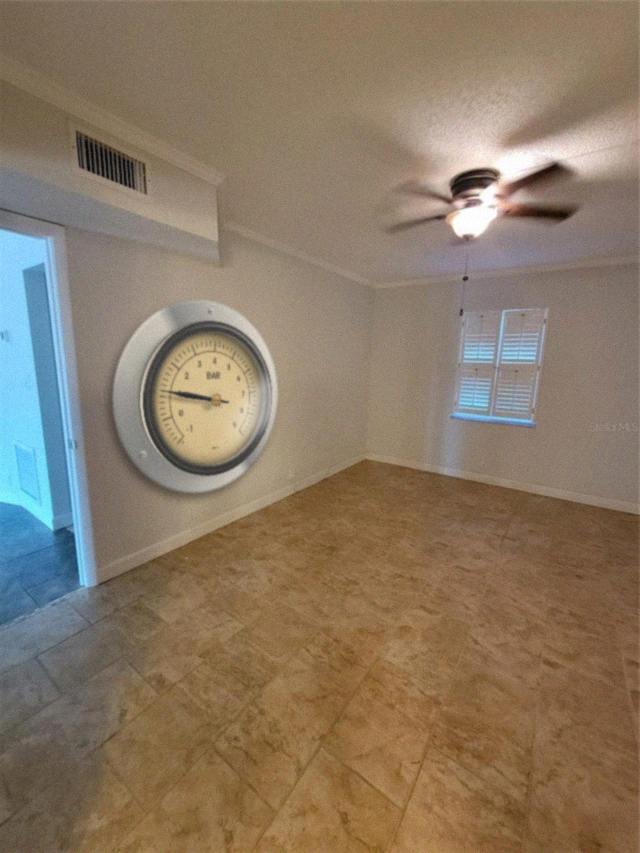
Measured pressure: 1 bar
